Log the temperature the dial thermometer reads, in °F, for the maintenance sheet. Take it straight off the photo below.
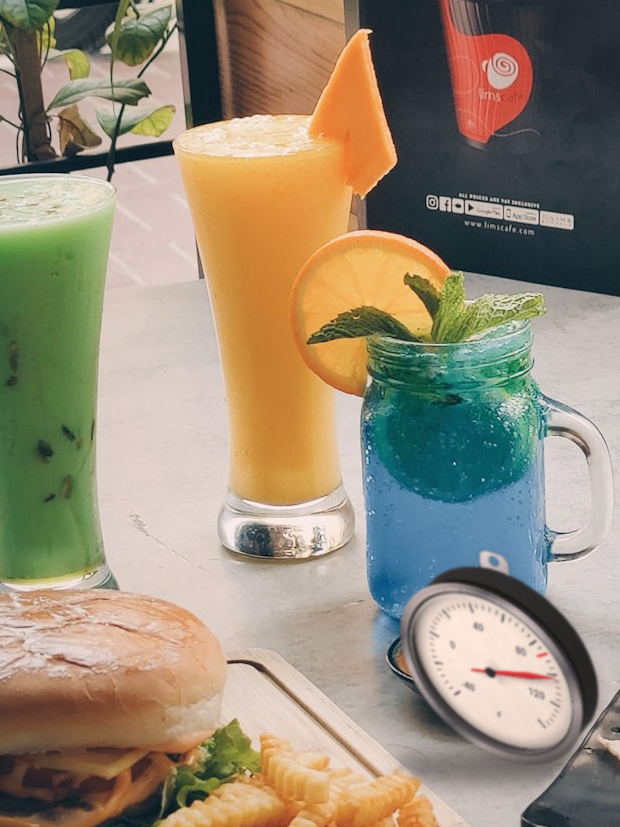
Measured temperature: 100 °F
